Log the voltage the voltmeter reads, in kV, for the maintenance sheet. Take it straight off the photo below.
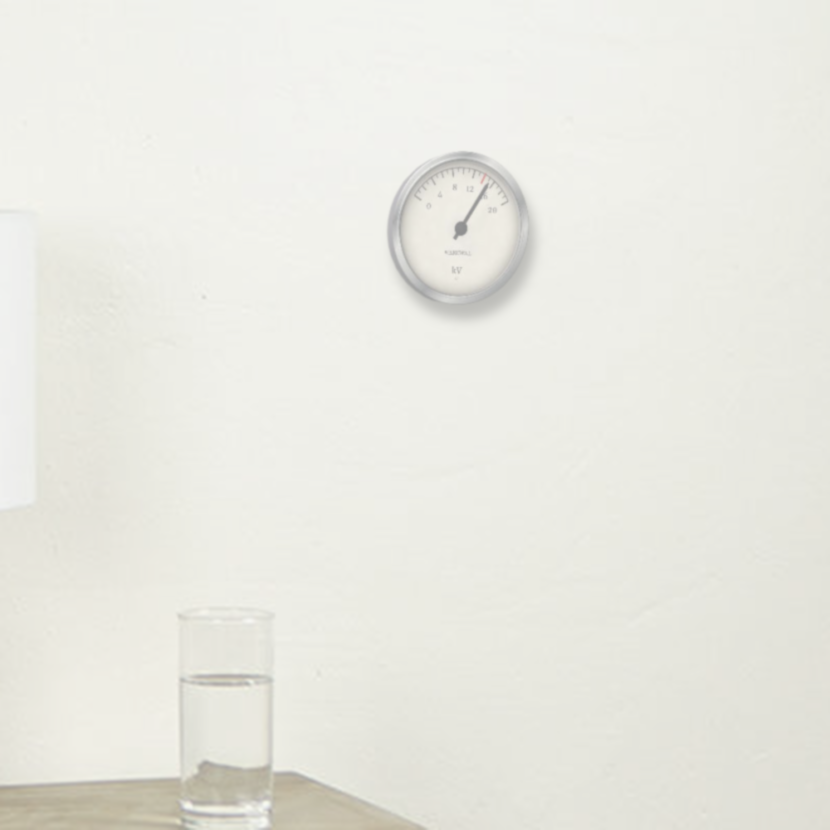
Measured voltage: 15 kV
